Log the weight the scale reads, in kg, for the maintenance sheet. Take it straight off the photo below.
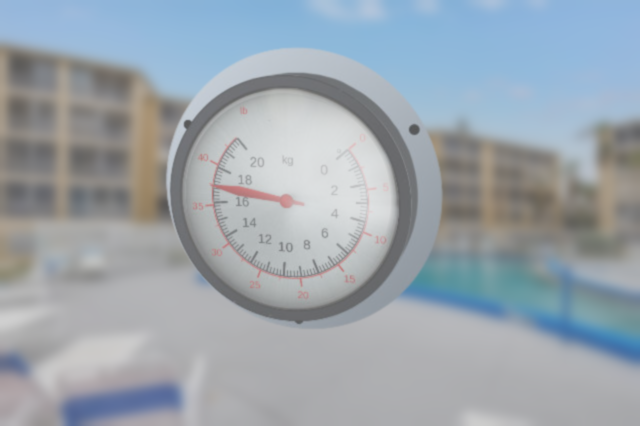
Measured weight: 17 kg
